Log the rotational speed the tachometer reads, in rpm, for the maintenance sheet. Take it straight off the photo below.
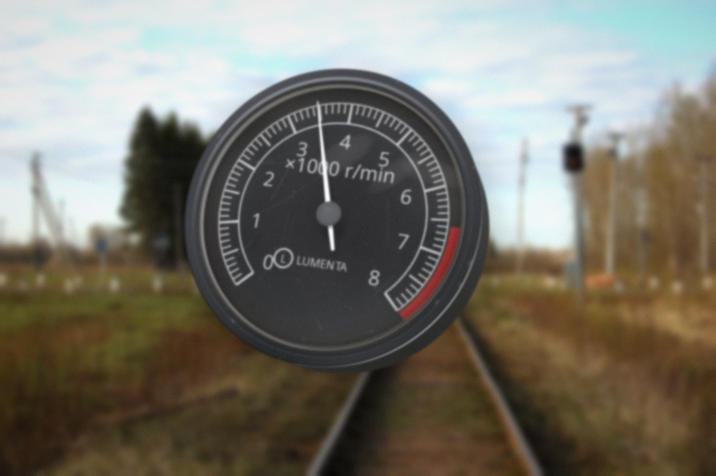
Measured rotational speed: 3500 rpm
